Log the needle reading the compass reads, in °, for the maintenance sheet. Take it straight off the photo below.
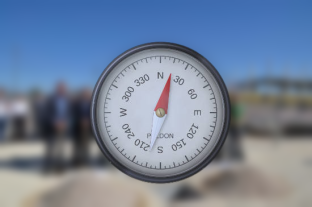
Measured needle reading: 15 °
